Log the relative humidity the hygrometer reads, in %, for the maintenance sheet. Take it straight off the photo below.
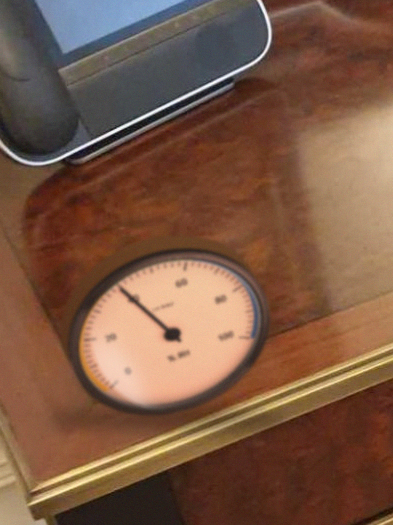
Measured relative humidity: 40 %
